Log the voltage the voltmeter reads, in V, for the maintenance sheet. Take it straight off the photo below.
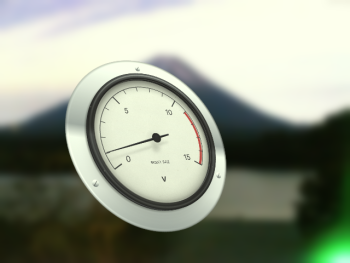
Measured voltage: 1 V
